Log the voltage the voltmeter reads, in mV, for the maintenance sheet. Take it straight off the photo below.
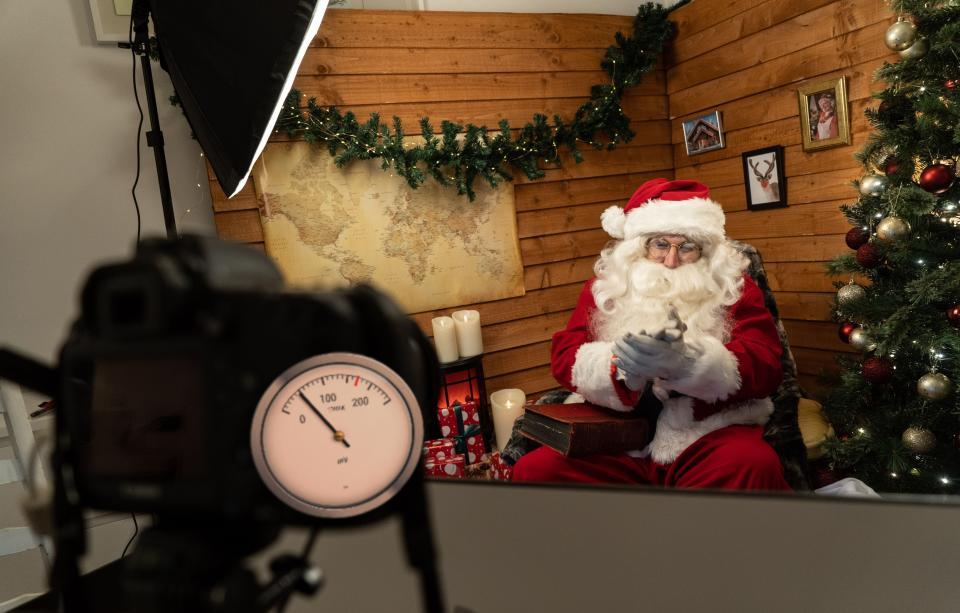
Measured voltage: 50 mV
